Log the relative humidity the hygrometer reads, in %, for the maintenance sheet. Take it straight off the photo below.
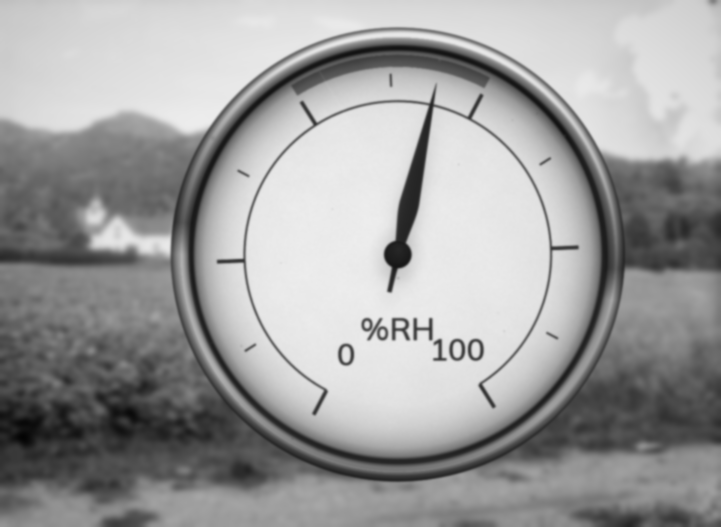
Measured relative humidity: 55 %
